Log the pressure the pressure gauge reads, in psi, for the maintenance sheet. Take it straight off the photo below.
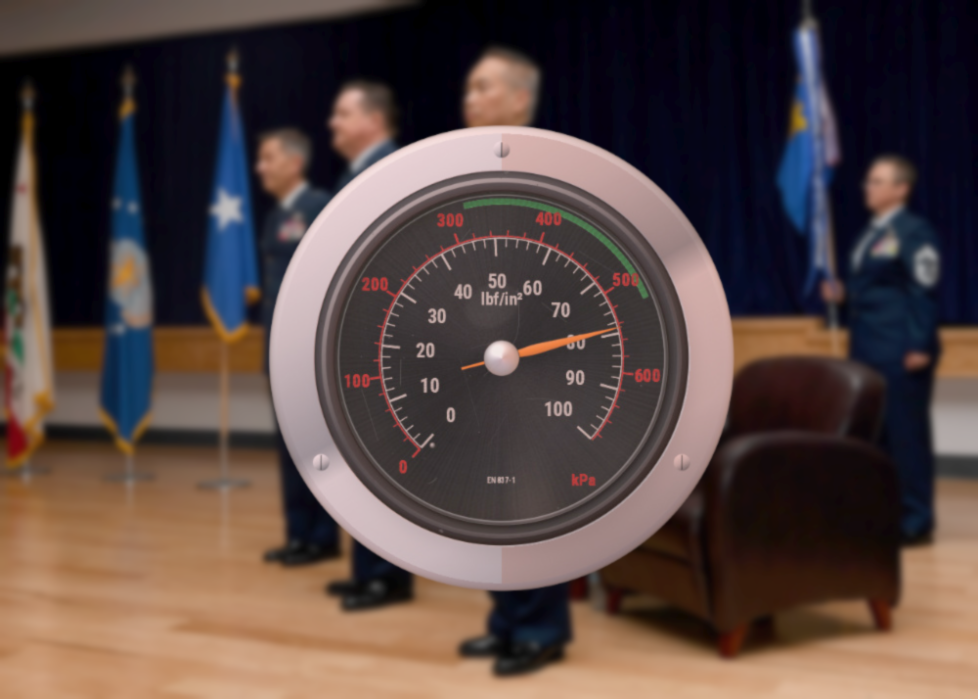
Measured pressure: 79 psi
